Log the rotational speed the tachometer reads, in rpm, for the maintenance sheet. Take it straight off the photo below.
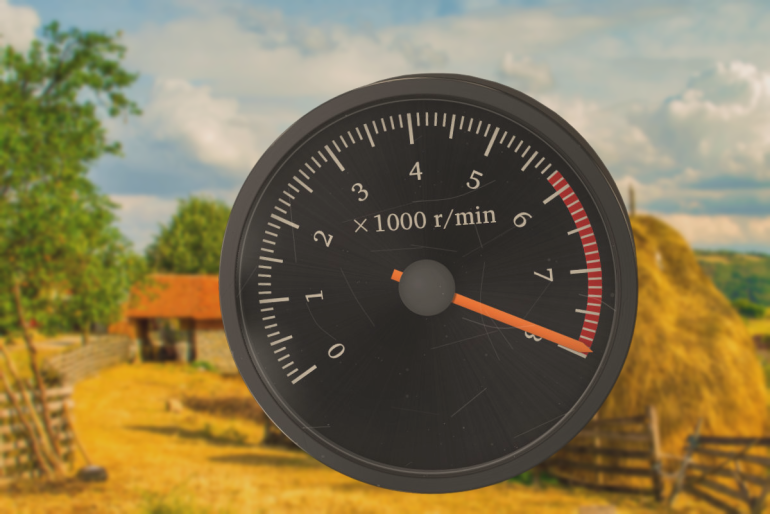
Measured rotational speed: 7900 rpm
